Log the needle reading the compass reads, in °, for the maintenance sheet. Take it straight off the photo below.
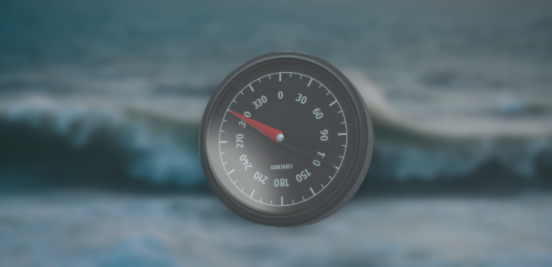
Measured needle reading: 300 °
